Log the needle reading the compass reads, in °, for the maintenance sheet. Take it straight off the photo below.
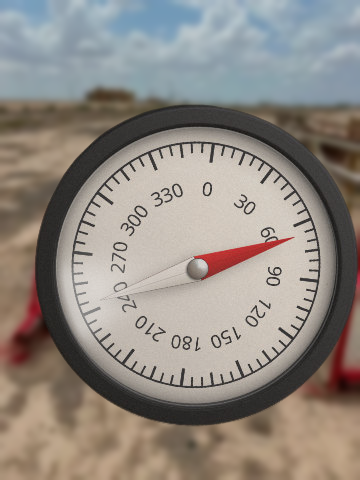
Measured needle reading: 65 °
